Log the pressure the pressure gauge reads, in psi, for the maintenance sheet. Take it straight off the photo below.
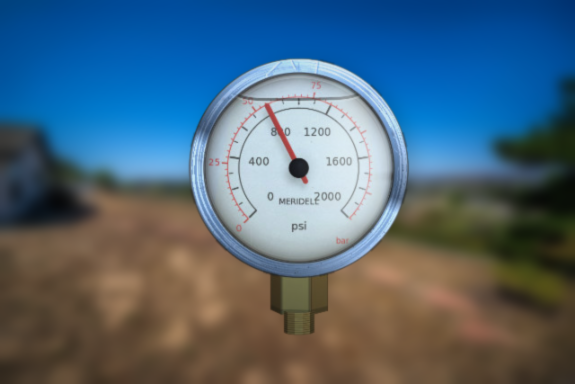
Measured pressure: 800 psi
